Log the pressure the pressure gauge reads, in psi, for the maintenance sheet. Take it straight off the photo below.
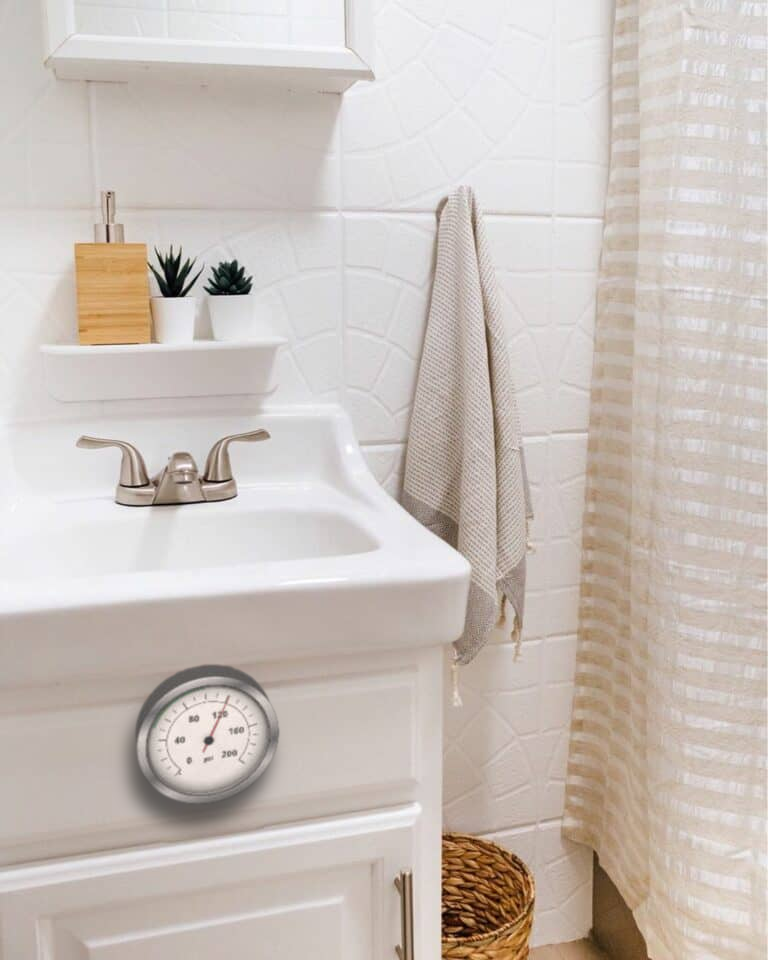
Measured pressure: 120 psi
